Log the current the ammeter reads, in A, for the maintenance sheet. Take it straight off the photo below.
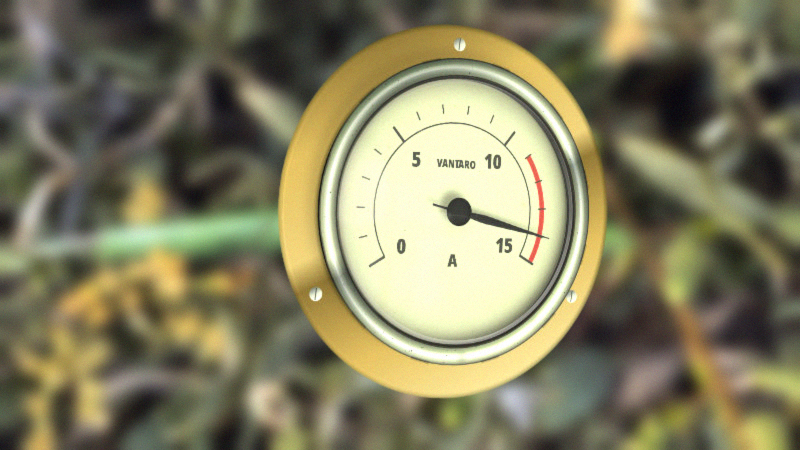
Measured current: 14 A
